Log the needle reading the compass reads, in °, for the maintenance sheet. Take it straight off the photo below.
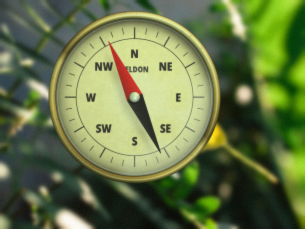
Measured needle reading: 335 °
